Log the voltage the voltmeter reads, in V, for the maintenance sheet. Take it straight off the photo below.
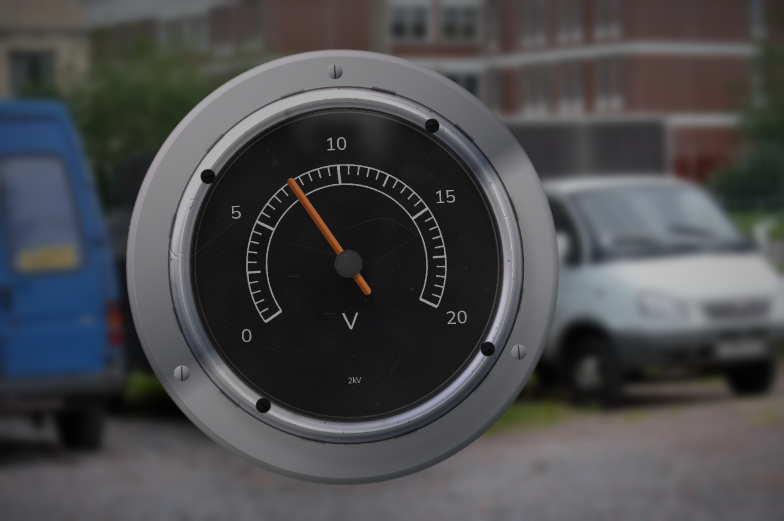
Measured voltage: 7.5 V
